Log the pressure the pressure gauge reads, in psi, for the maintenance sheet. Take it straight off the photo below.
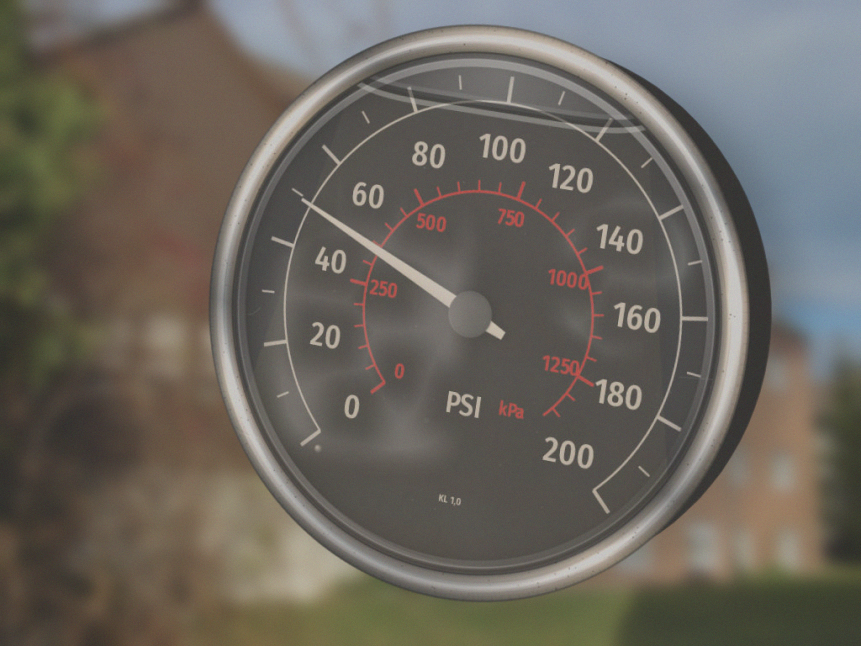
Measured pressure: 50 psi
